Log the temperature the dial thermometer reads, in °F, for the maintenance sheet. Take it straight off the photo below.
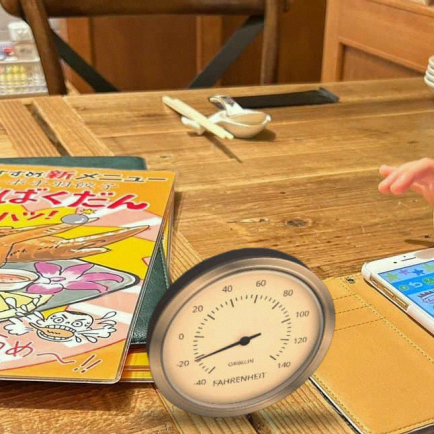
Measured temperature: -20 °F
